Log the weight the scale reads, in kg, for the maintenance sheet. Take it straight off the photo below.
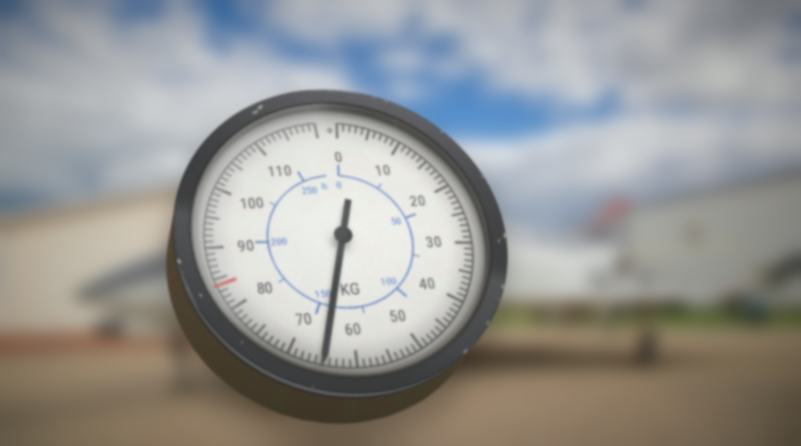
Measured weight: 65 kg
